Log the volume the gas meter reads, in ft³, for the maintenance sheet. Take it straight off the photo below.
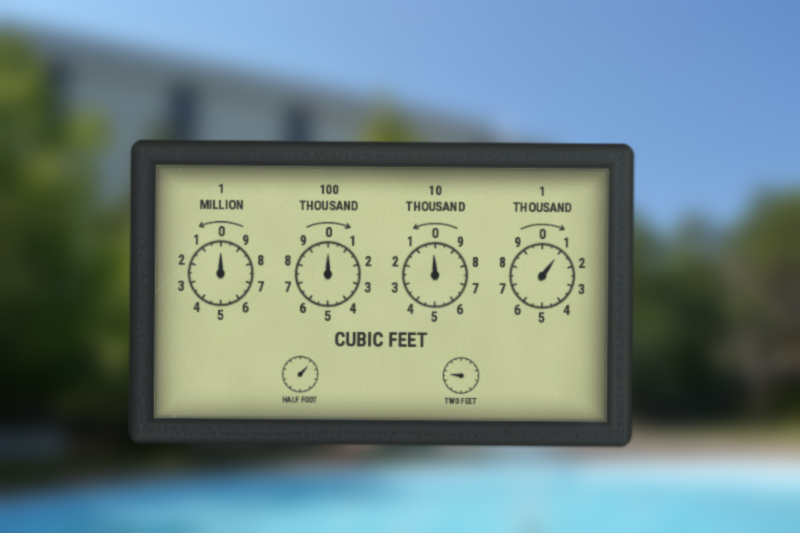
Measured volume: 100 ft³
